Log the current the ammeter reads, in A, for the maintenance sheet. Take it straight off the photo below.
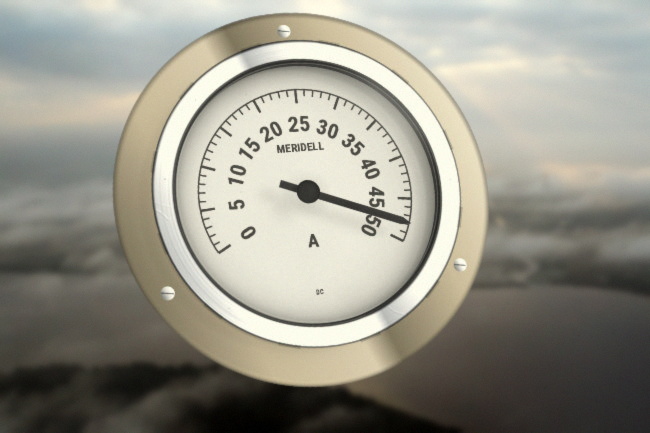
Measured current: 48 A
